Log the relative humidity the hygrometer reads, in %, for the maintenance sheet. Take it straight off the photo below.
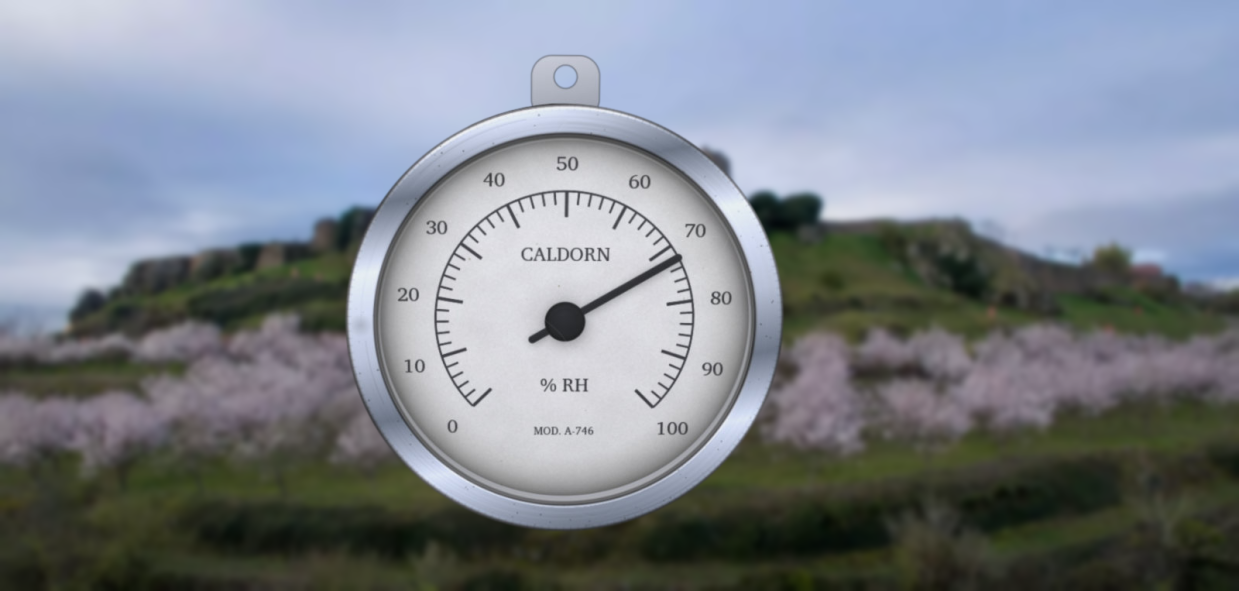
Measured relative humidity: 72 %
